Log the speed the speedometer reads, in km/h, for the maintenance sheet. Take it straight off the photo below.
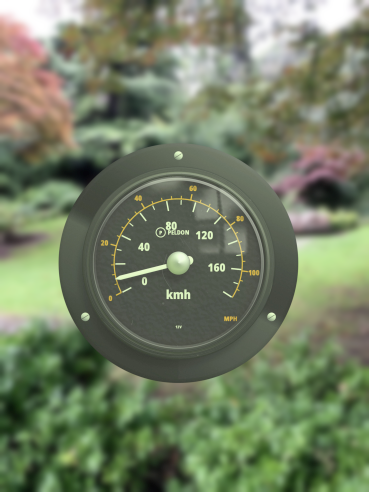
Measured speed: 10 km/h
